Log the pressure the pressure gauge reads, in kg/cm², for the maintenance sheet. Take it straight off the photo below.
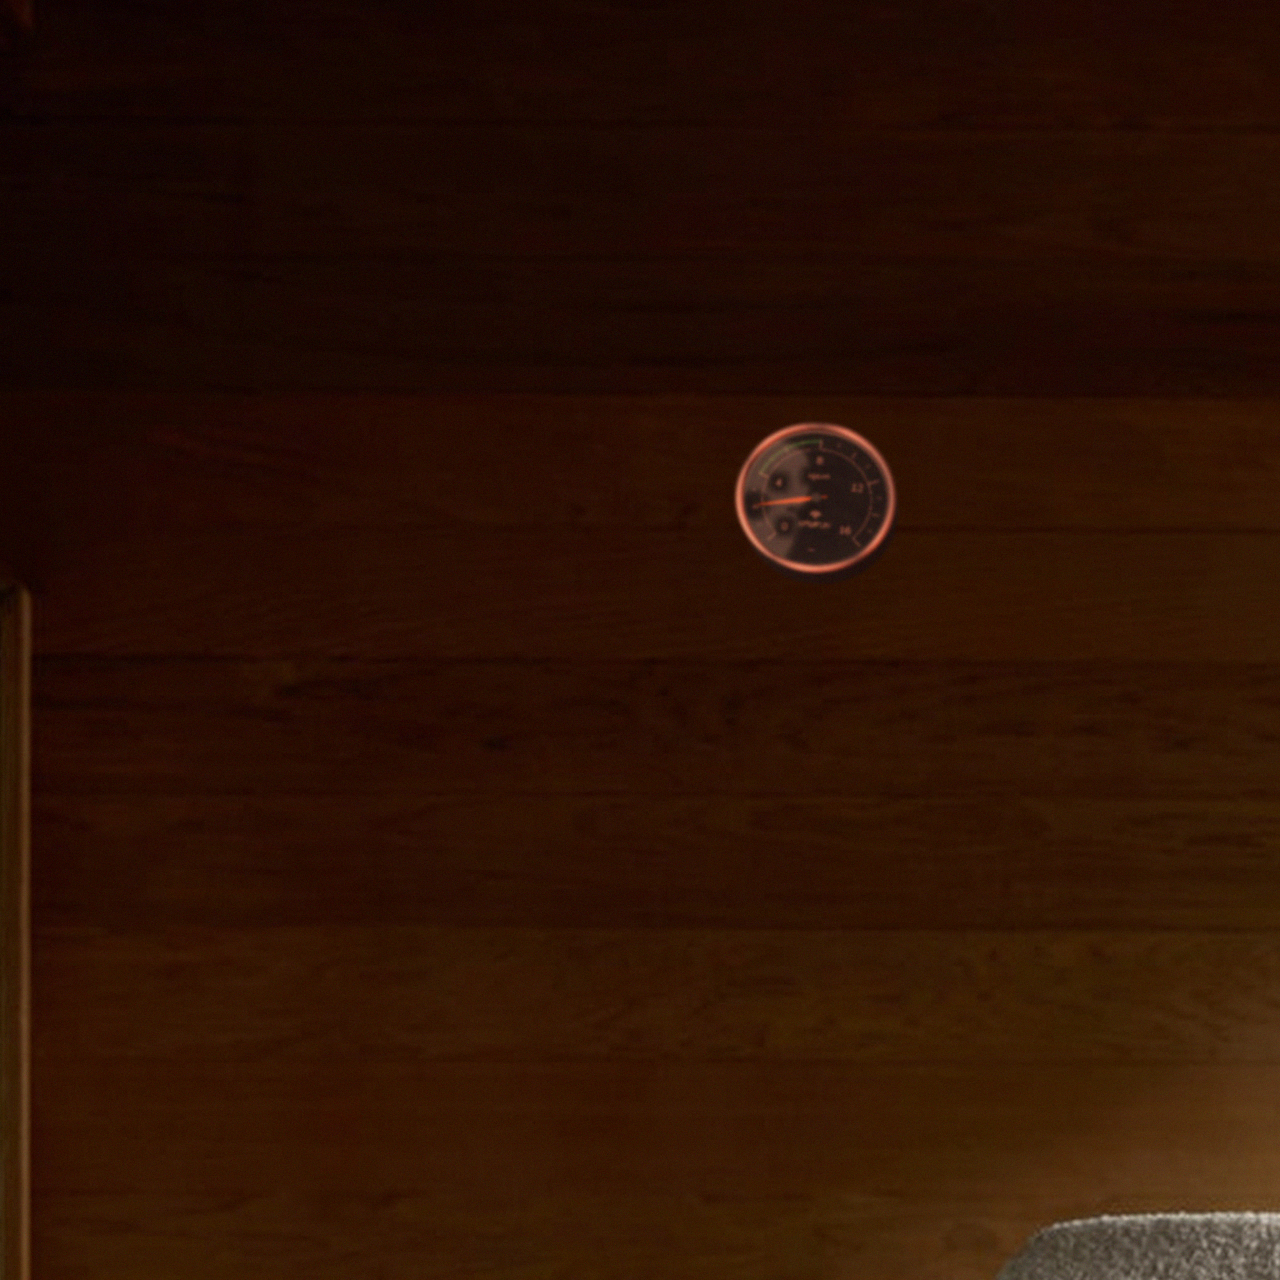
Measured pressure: 2 kg/cm²
